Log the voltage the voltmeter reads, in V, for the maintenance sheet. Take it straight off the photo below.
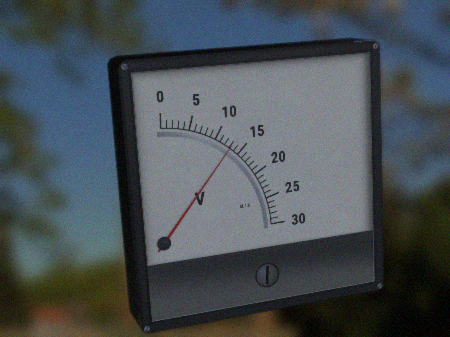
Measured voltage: 13 V
